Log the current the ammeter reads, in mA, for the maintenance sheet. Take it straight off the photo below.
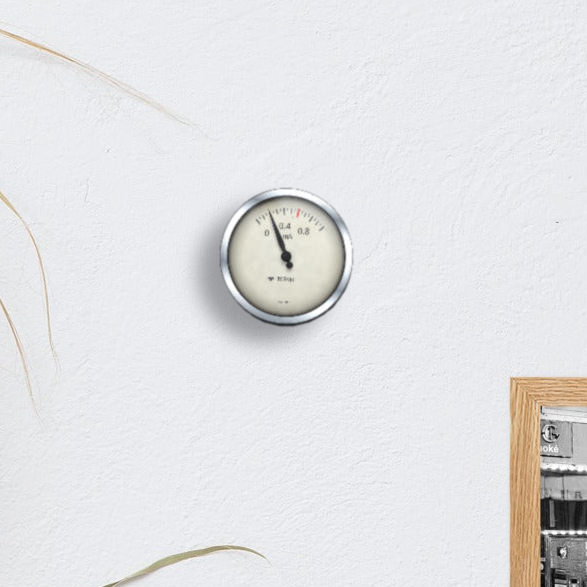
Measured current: 0.2 mA
